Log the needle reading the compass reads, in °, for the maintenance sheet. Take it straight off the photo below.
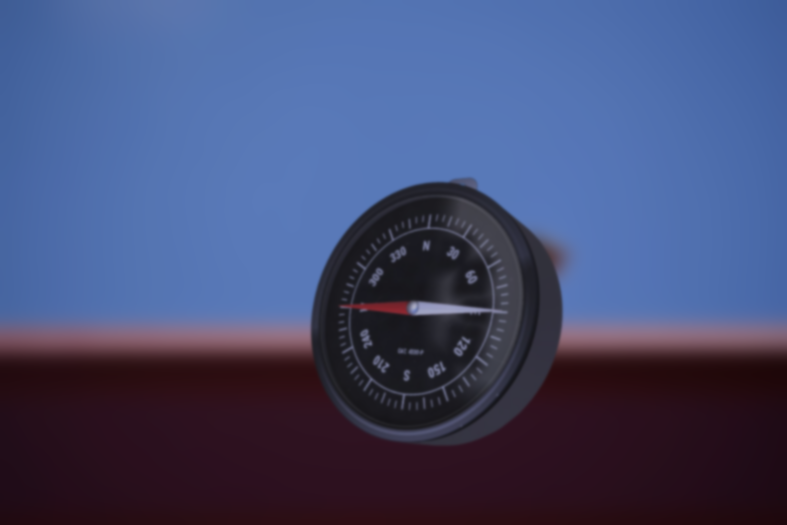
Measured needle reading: 270 °
